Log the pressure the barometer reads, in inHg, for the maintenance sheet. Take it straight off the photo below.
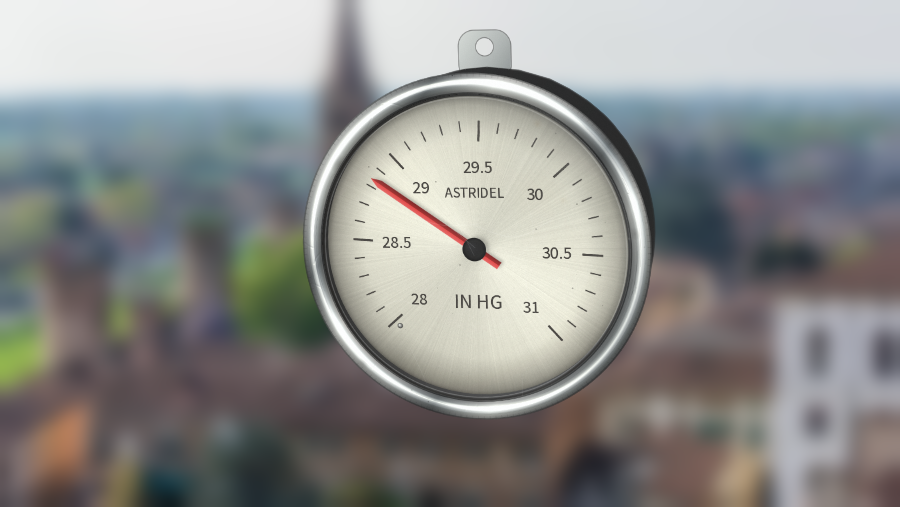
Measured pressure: 28.85 inHg
